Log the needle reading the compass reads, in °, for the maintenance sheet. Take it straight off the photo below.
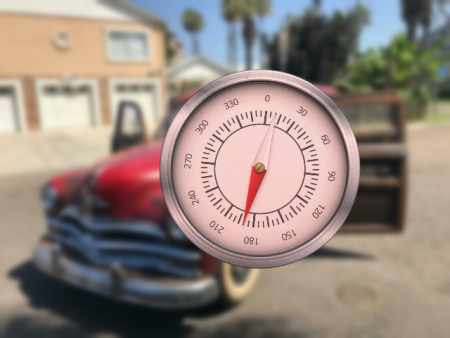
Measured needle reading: 190 °
